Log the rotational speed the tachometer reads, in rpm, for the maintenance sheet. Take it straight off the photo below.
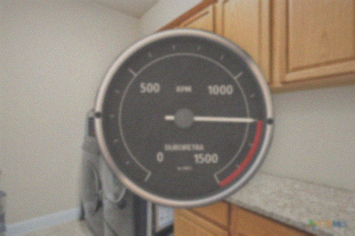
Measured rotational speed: 1200 rpm
